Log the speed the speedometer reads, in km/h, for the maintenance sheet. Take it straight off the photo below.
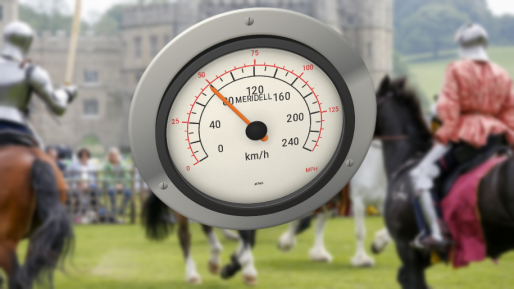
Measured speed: 80 km/h
